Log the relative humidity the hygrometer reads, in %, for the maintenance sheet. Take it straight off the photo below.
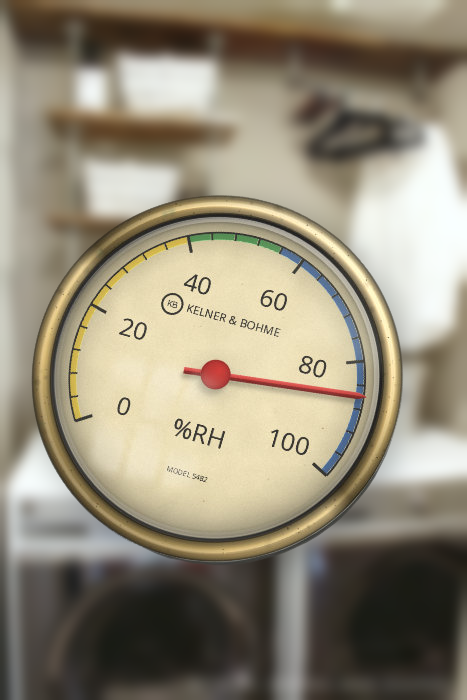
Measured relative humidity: 86 %
